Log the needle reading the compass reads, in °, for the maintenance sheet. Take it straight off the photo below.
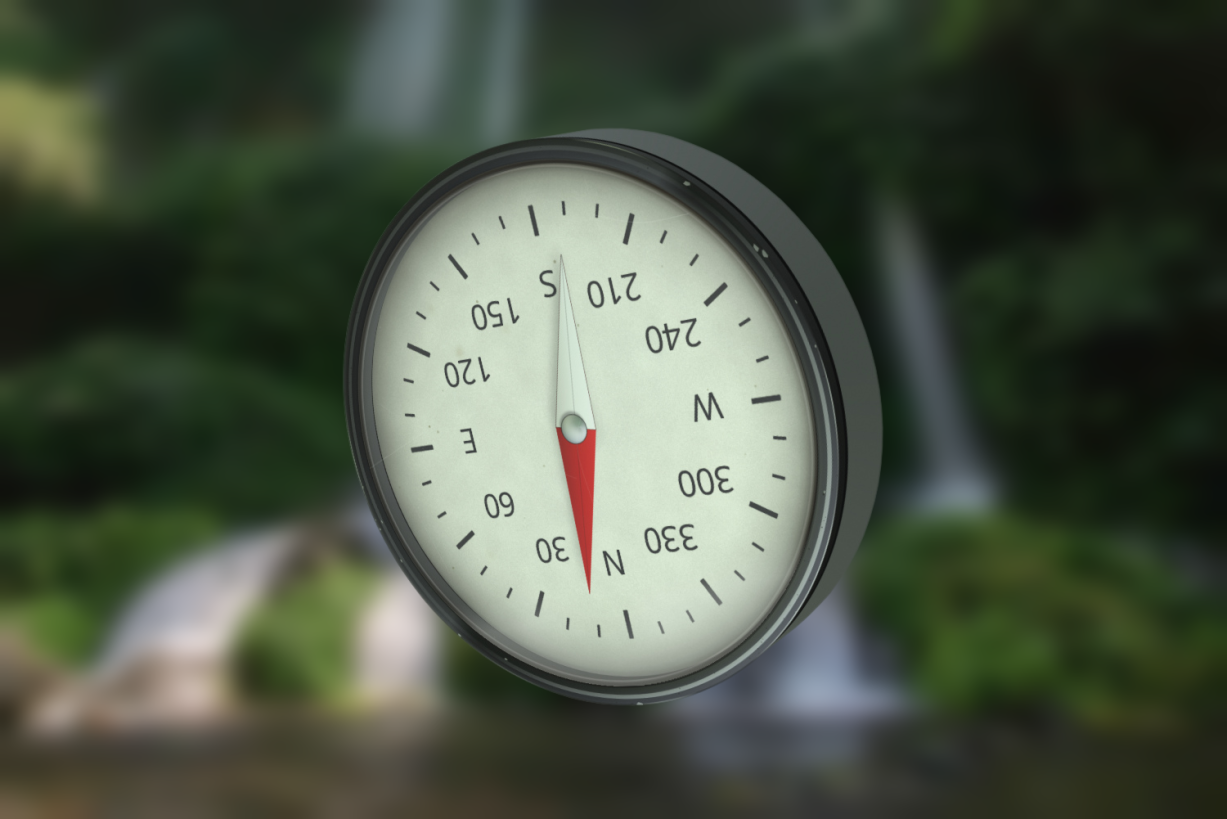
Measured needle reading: 10 °
